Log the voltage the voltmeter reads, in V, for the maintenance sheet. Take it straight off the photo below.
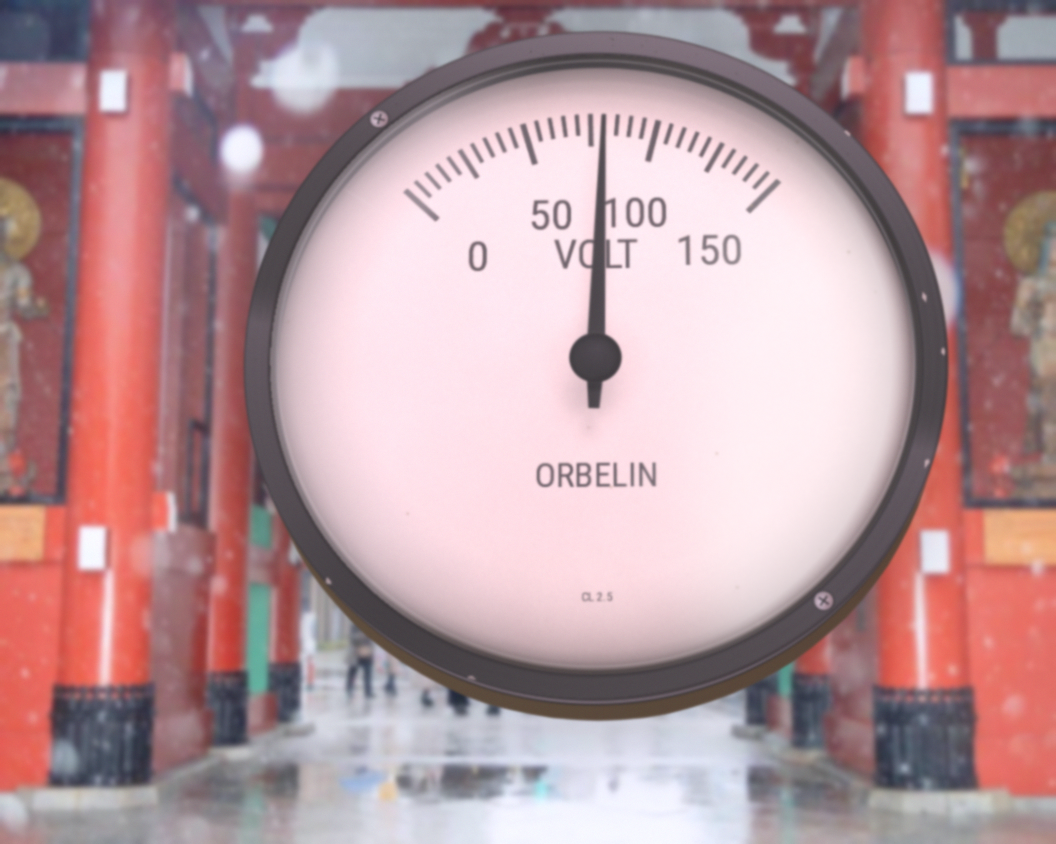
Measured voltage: 80 V
